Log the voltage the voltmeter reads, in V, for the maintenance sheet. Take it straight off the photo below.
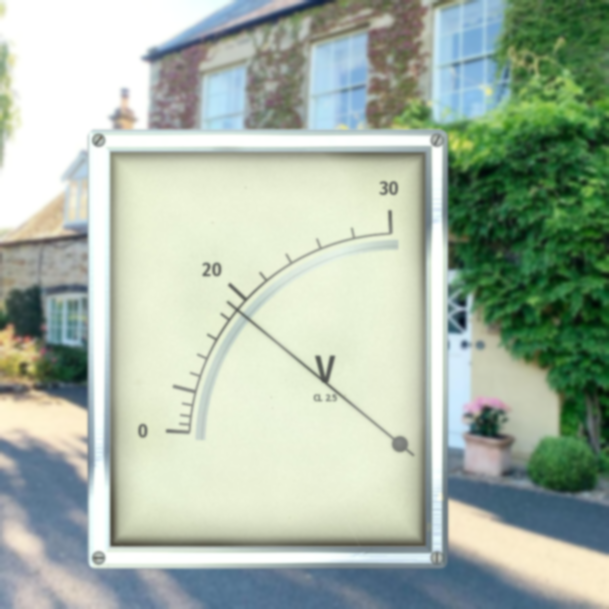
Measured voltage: 19 V
